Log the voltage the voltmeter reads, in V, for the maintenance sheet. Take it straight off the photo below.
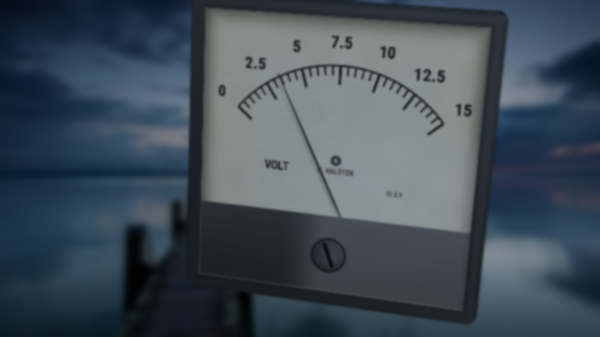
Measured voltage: 3.5 V
